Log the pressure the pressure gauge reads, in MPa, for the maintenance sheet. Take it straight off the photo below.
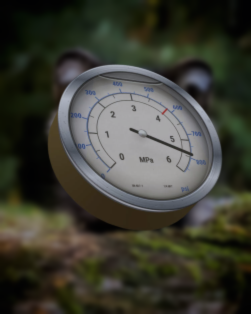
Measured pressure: 5.5 MPa
